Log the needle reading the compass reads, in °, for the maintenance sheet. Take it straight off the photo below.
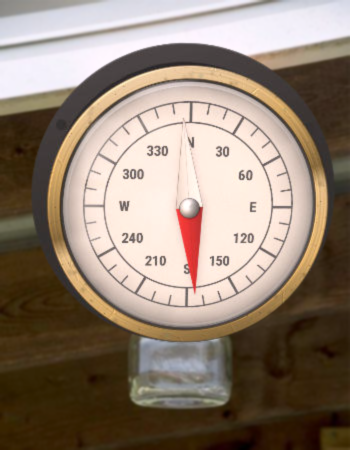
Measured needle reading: 175 °
